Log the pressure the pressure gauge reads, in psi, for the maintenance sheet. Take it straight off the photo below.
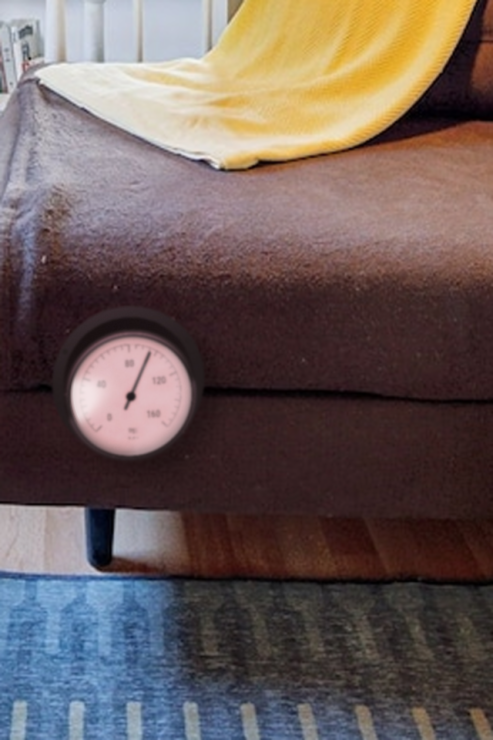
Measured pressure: 95 psi
